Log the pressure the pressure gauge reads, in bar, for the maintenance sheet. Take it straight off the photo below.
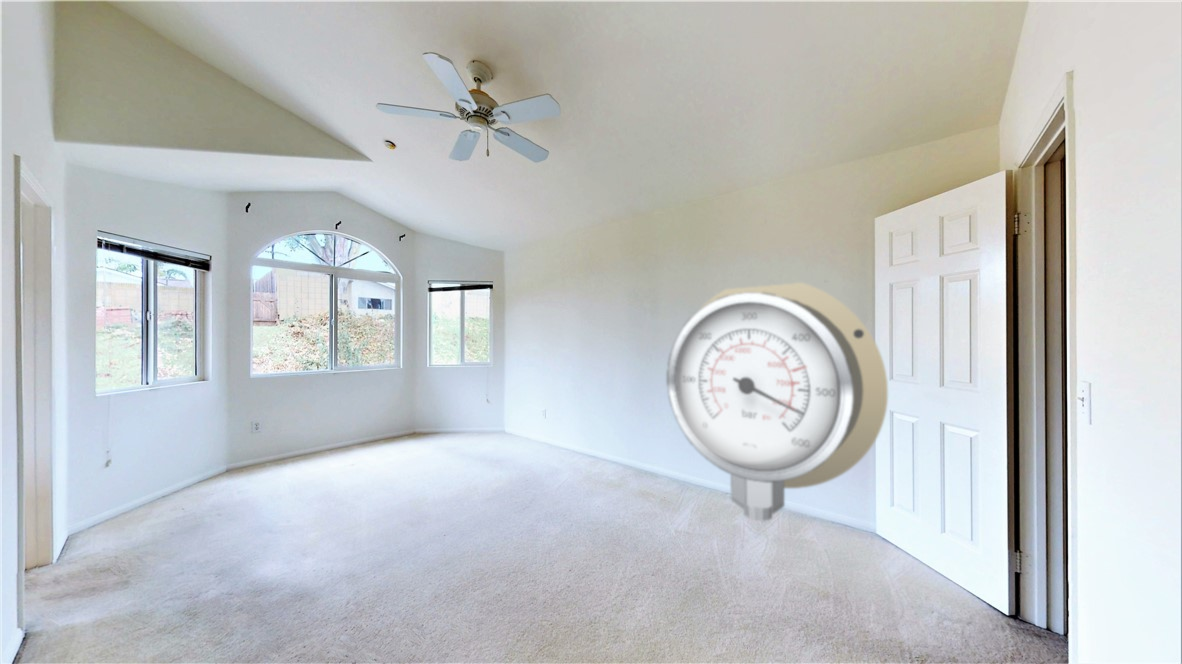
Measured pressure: 550 bar
